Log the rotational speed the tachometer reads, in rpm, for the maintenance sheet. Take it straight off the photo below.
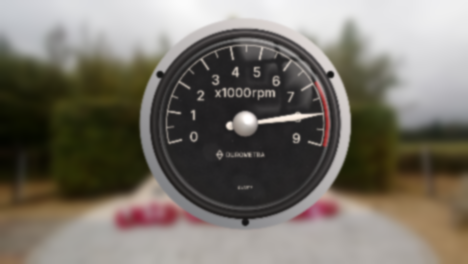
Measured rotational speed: 8000 rpm
